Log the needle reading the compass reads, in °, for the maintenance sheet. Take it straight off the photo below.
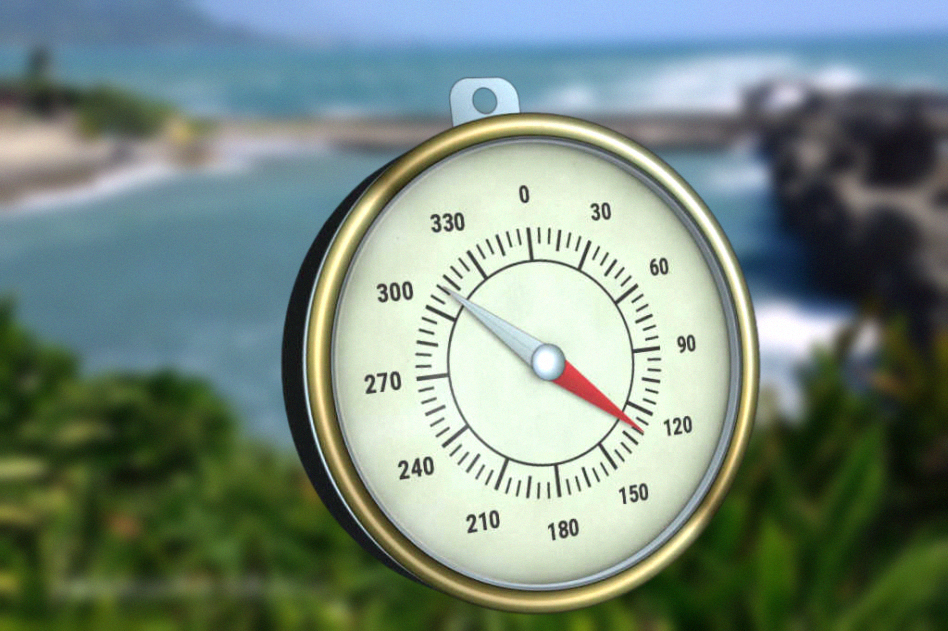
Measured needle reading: 130 °
